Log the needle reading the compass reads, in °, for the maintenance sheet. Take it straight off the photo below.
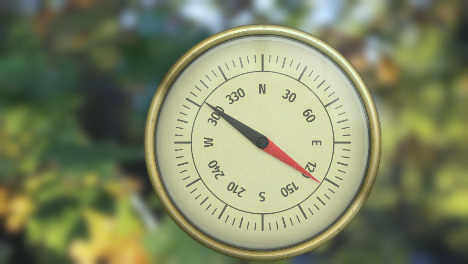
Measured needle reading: 125 °
